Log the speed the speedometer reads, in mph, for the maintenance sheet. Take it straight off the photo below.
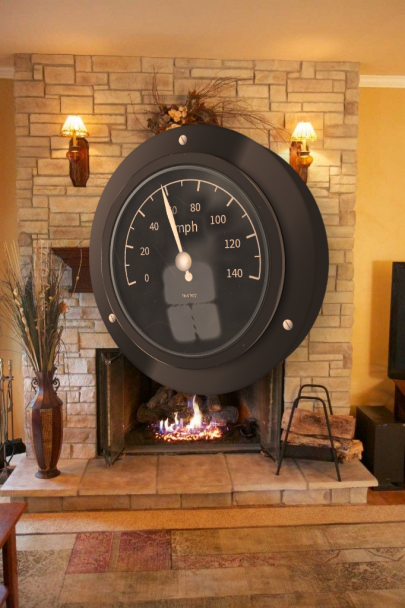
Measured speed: 60 mph
